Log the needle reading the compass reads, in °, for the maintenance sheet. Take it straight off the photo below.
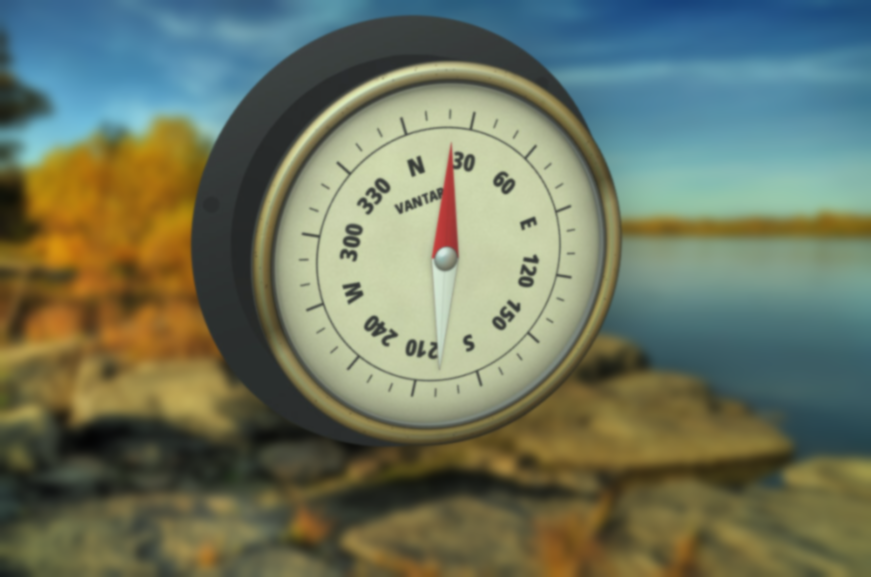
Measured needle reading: 20 °
